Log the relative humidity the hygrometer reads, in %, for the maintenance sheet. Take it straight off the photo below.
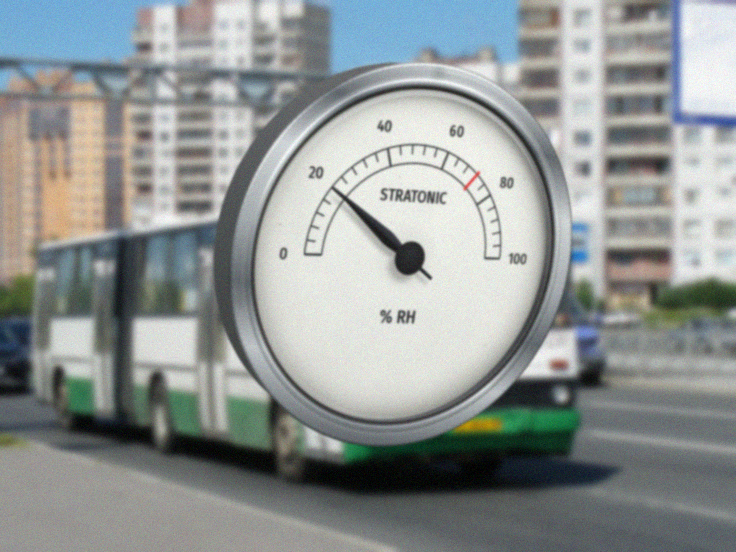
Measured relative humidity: 20 %
